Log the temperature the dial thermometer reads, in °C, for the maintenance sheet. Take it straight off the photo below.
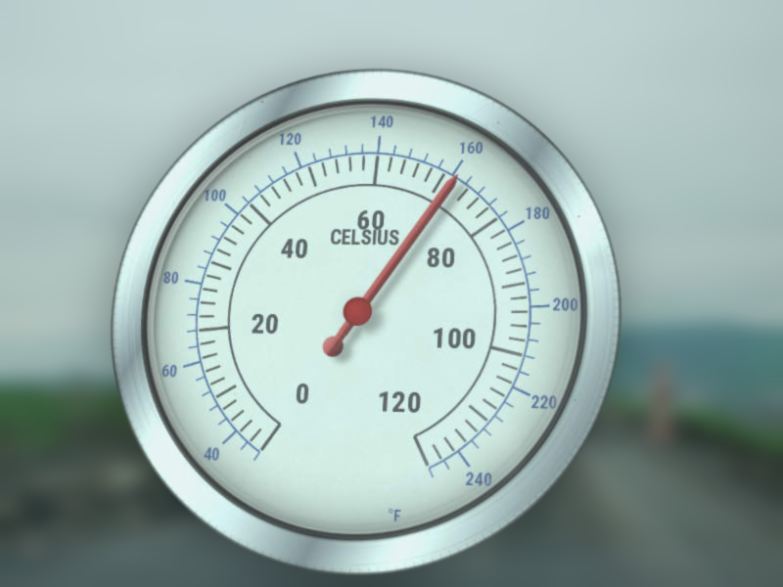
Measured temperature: 72 °C
